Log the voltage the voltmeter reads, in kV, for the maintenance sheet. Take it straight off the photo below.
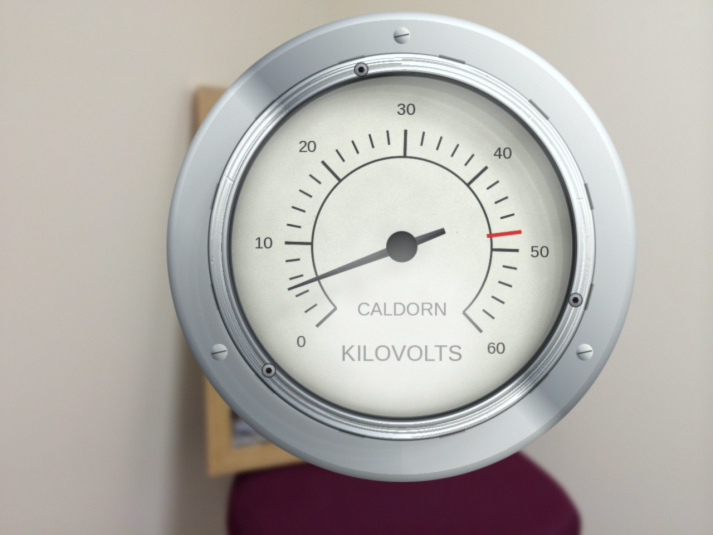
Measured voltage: 5 kV
